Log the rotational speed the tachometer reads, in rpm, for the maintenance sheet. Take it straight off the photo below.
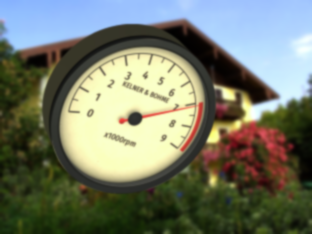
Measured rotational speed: 7000 rpm
